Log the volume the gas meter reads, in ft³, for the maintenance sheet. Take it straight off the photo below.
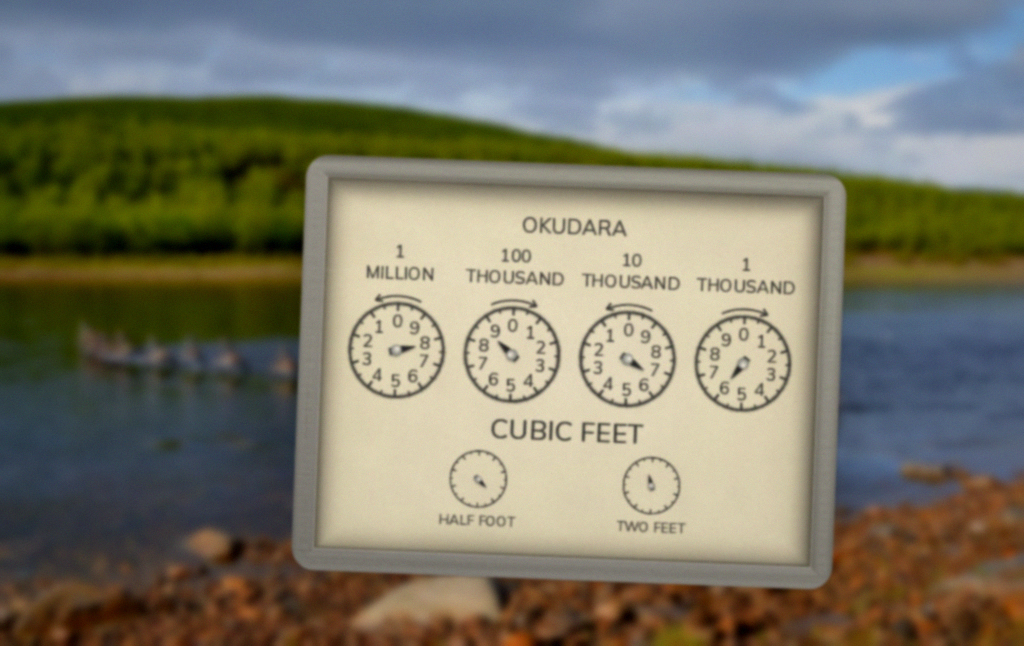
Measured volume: 786600 ft³
